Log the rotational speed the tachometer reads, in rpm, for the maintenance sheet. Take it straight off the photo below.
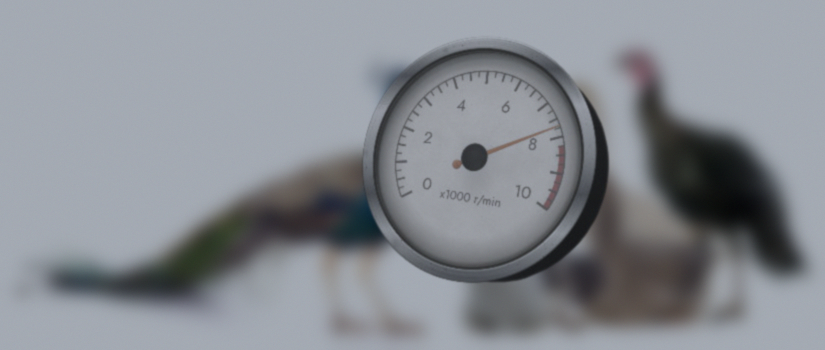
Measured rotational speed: 7750 rpm
